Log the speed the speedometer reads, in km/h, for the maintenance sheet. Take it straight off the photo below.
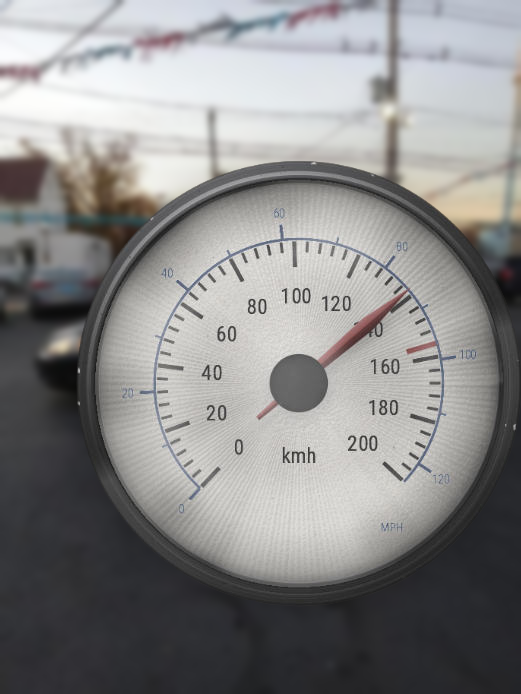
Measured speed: 138 km/h
